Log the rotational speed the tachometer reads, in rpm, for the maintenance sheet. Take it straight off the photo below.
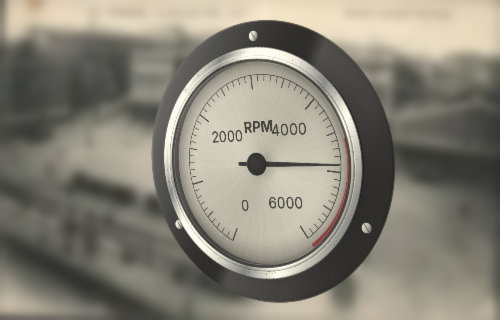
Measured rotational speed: 4900 rpm
